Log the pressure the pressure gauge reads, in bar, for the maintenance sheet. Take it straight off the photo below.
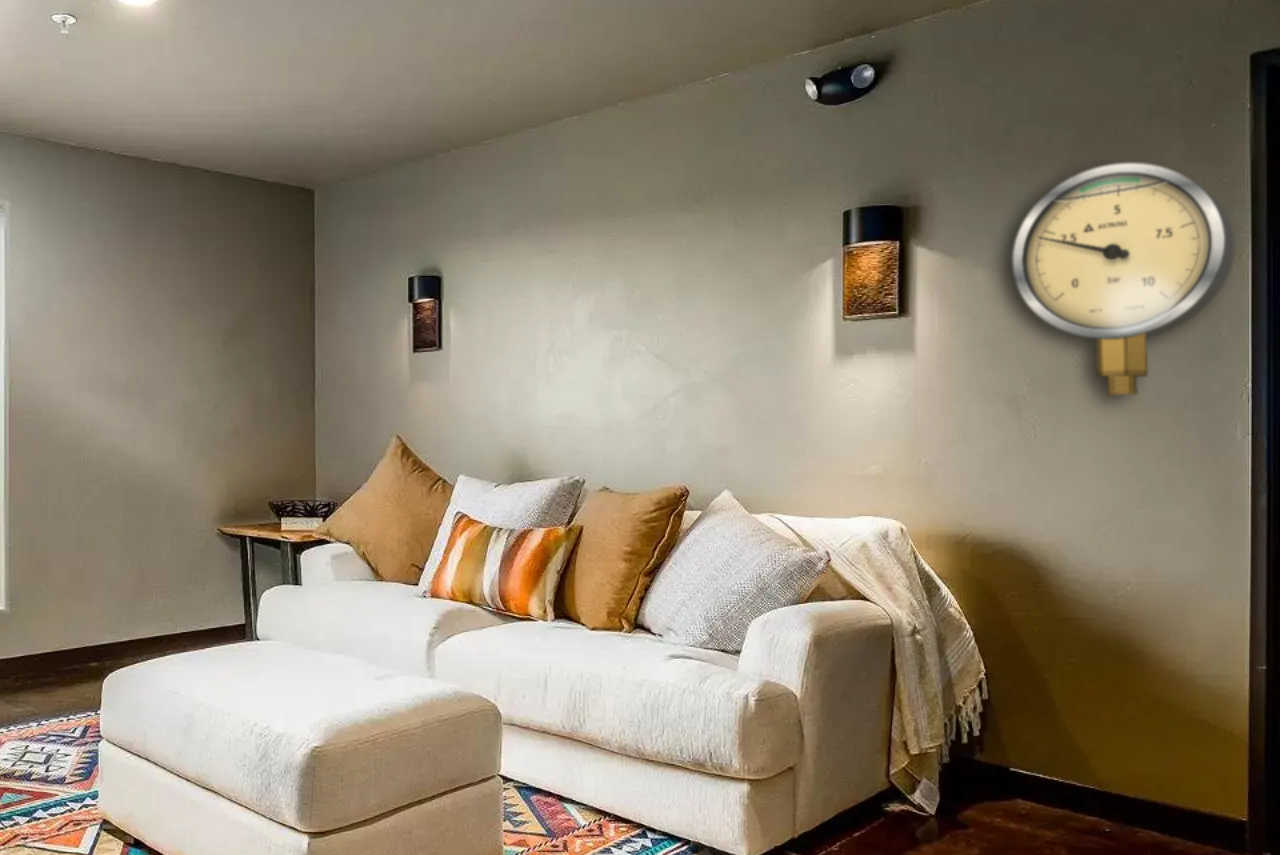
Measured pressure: 2.25 bar
